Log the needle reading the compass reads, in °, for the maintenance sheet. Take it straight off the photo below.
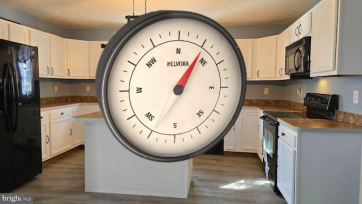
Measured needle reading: 30 °
